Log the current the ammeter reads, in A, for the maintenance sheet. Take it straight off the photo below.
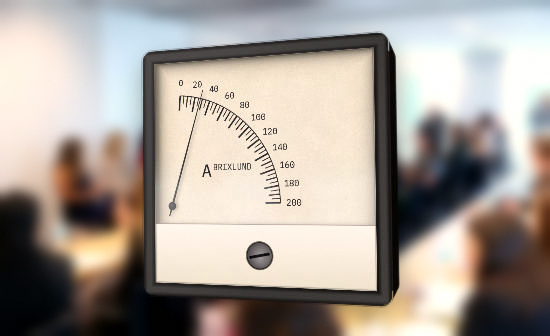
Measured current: 30 A
